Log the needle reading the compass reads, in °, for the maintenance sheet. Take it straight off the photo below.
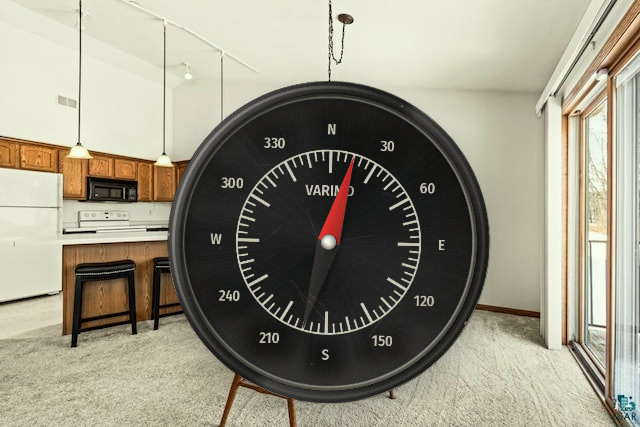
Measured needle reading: 15 °
